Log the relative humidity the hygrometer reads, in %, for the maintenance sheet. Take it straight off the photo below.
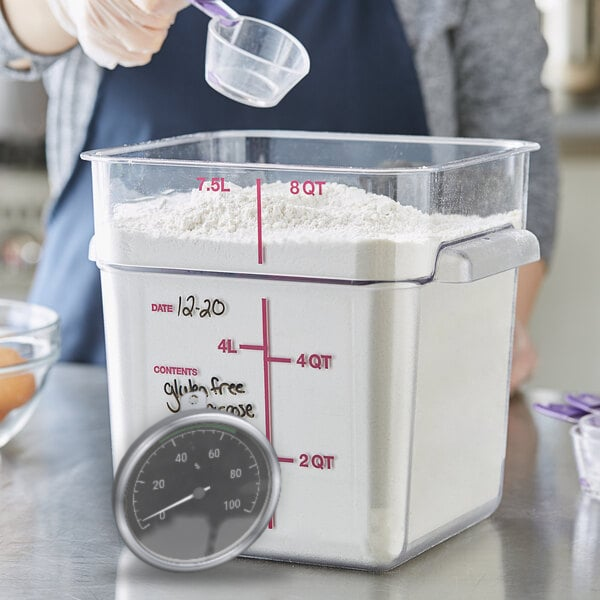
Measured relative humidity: 4 %
